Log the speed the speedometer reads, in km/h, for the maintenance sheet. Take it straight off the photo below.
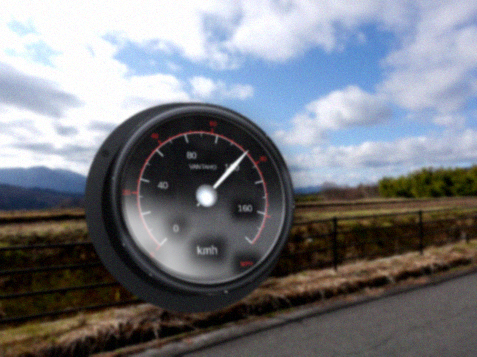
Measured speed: 120 km/h
